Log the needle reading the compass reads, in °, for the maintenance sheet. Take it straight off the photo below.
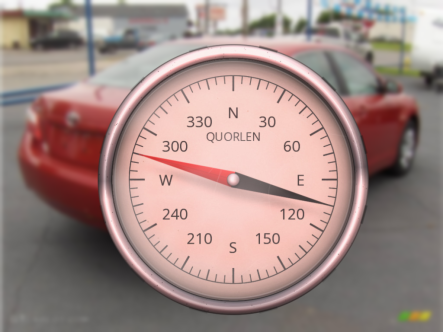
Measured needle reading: 285 °
